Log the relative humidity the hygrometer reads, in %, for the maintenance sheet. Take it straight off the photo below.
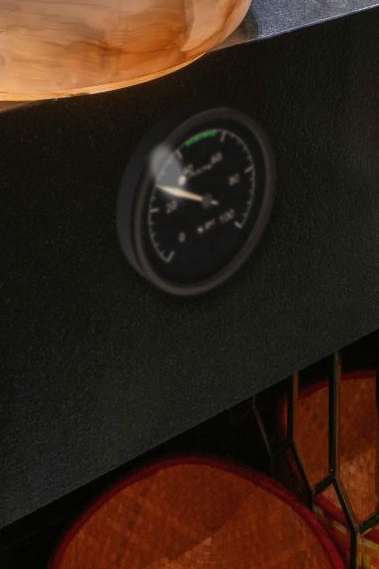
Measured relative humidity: 28 %
